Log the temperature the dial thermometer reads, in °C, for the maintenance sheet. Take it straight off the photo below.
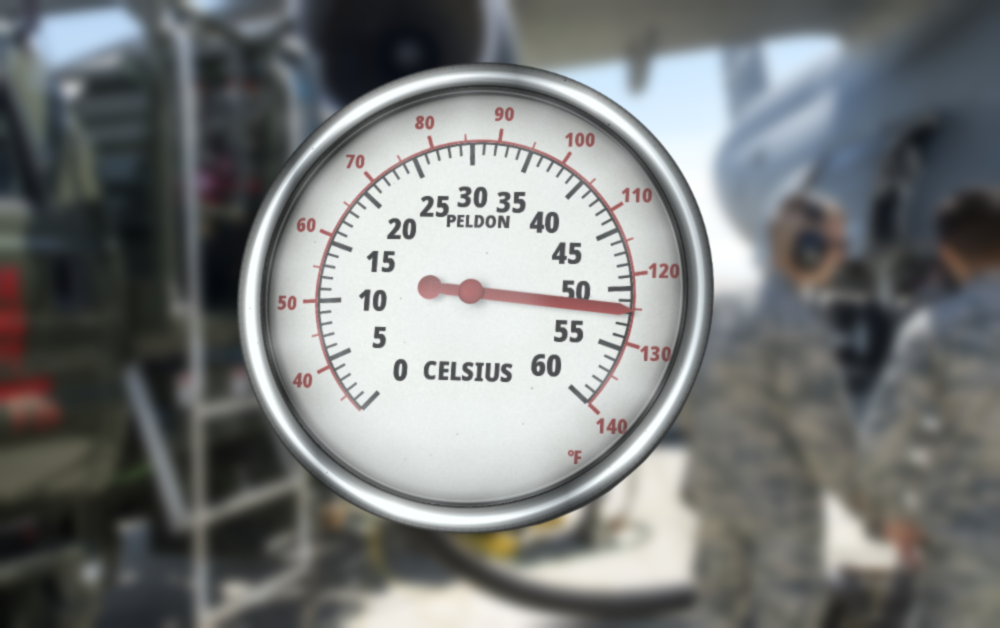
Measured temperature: 52 °C
